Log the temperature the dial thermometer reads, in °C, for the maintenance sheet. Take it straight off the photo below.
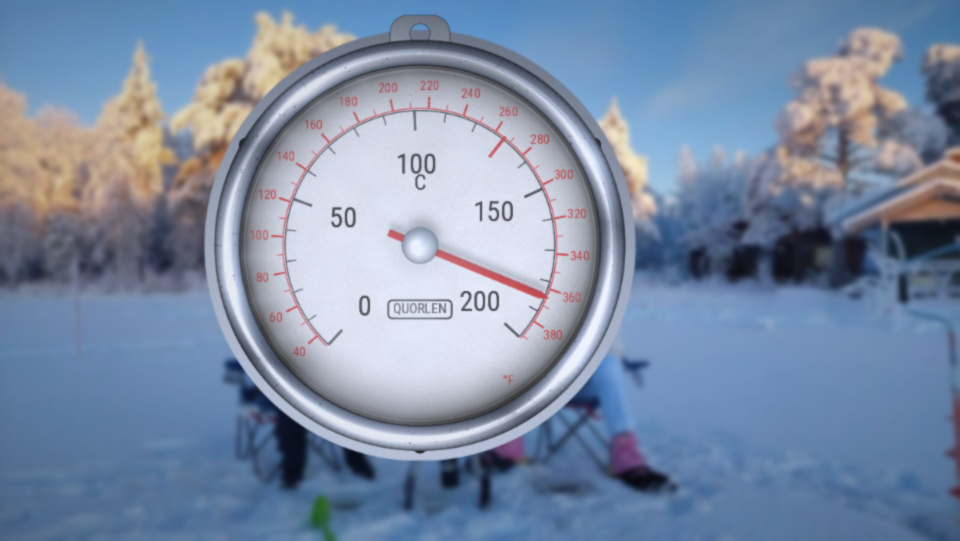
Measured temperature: 185 °C
